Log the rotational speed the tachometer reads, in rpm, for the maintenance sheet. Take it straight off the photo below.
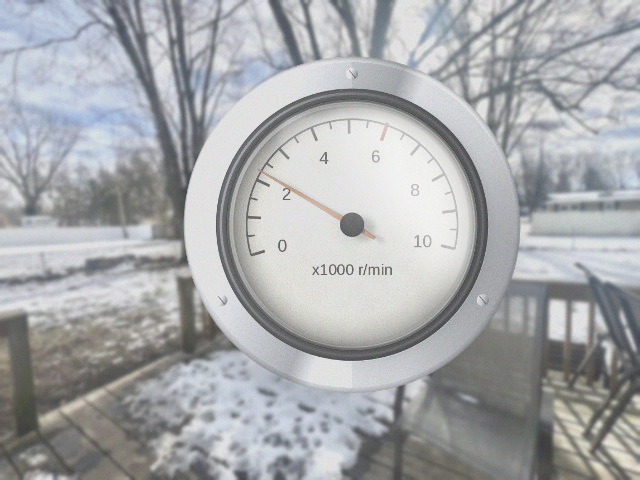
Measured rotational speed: 2250 rpm
